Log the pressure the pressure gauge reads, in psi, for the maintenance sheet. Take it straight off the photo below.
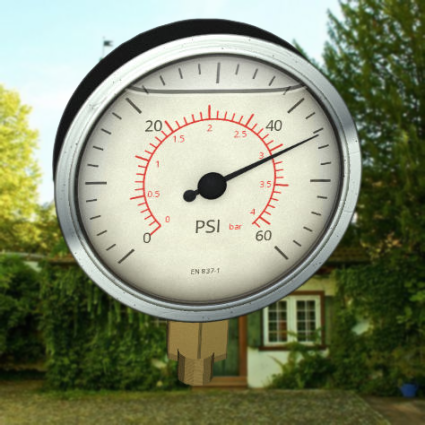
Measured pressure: 44 psi
